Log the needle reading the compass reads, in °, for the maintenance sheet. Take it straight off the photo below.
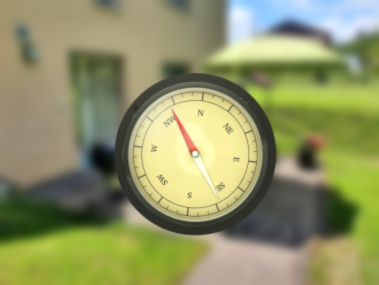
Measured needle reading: 325 °
